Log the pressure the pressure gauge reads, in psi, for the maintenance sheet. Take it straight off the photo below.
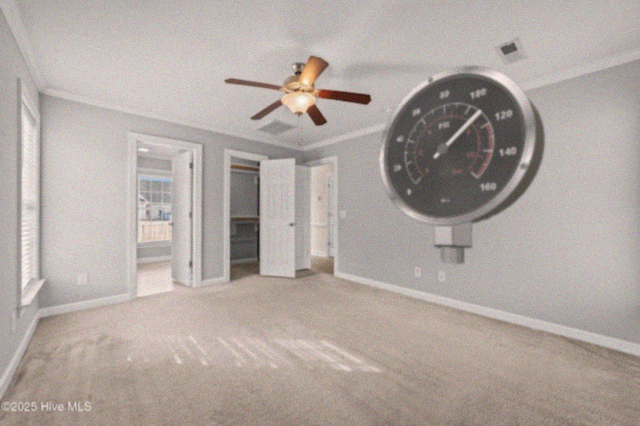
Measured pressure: 110 psi
